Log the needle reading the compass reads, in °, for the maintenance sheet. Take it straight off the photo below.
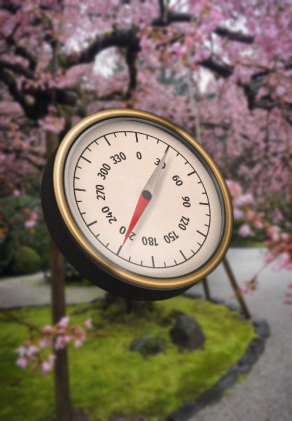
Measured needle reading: 210 °
